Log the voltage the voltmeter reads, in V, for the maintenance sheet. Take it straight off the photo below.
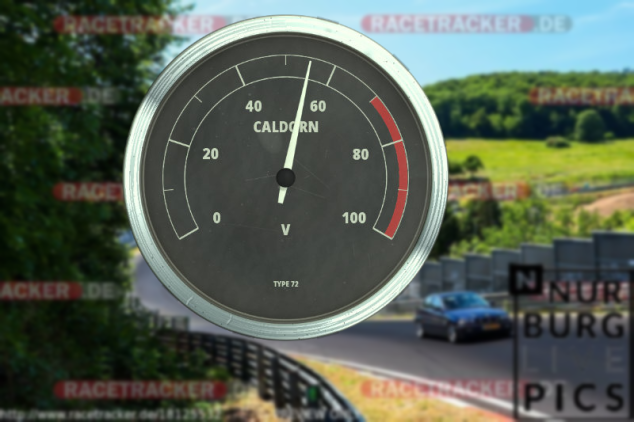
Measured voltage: 55 V
